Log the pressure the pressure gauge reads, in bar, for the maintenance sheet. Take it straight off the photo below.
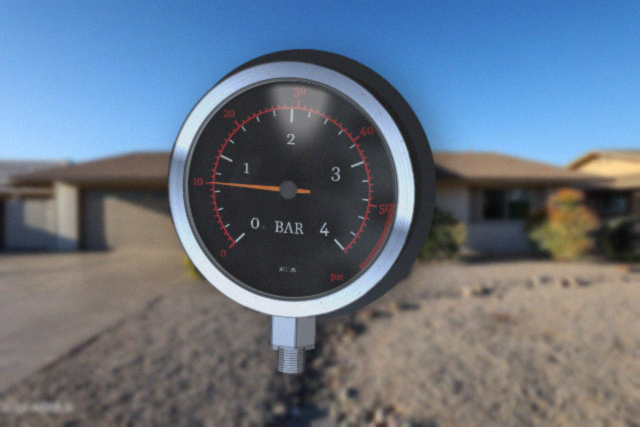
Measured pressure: 0.7 bar
